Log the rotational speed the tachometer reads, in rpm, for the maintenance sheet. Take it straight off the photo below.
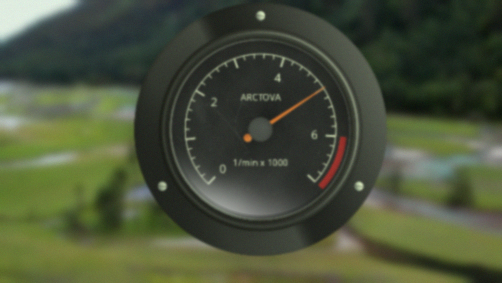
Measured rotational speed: 5000 rpm
